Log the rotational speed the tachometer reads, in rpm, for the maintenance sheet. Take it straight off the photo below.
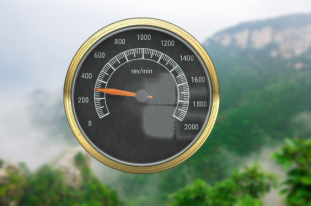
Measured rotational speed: 300 rpm
